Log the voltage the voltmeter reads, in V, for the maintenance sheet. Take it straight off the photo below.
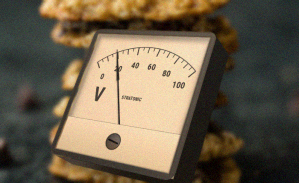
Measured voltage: 20 V
